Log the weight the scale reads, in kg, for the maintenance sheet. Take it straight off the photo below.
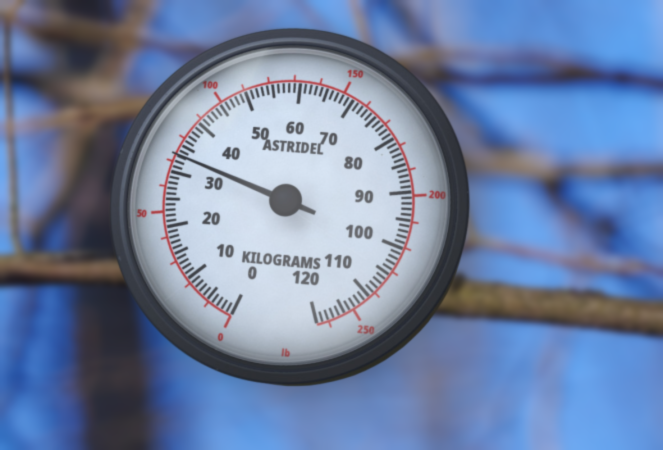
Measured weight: 33 kg
